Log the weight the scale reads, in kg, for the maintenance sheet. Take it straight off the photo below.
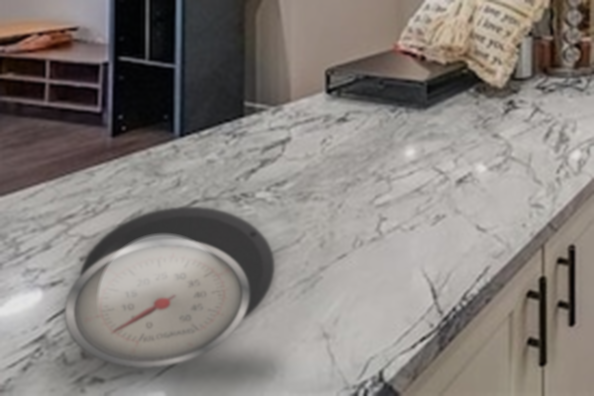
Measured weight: 5 kg
